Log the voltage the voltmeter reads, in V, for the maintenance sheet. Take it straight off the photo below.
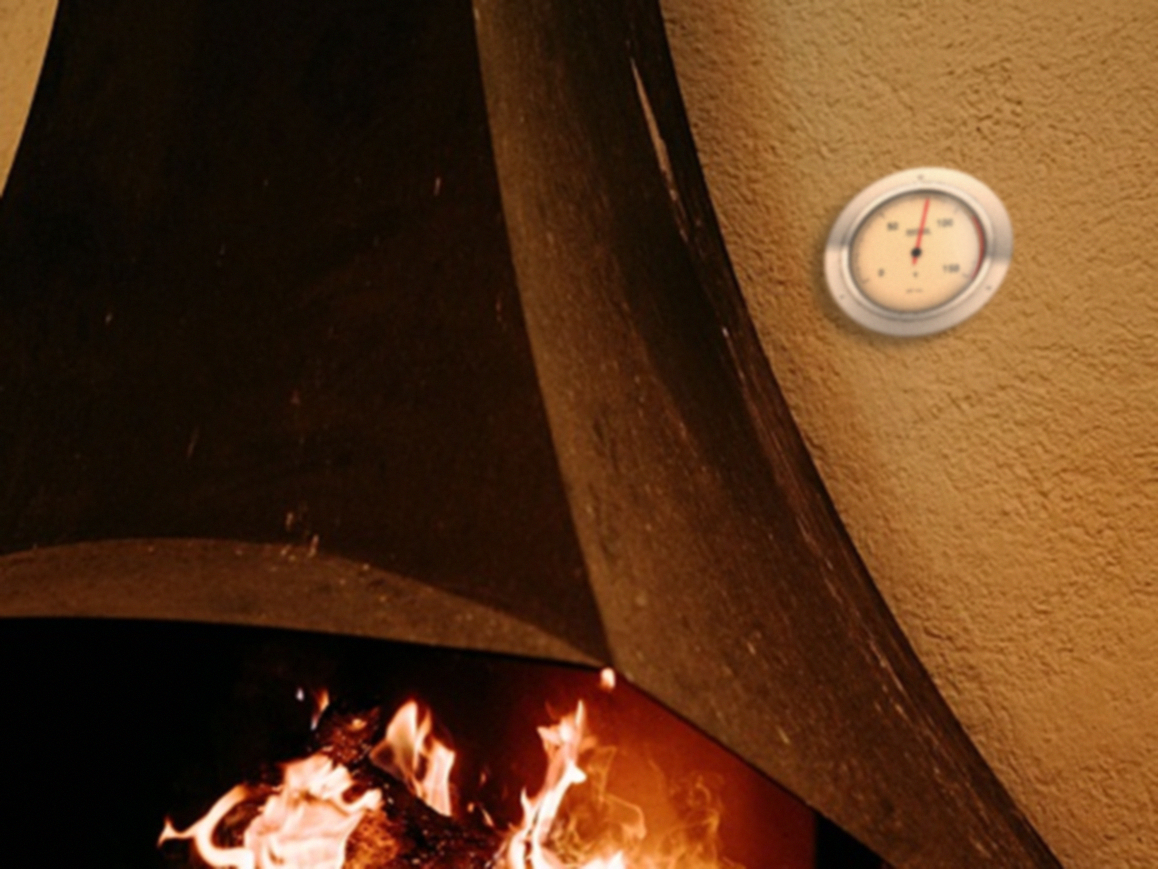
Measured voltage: 80 V
